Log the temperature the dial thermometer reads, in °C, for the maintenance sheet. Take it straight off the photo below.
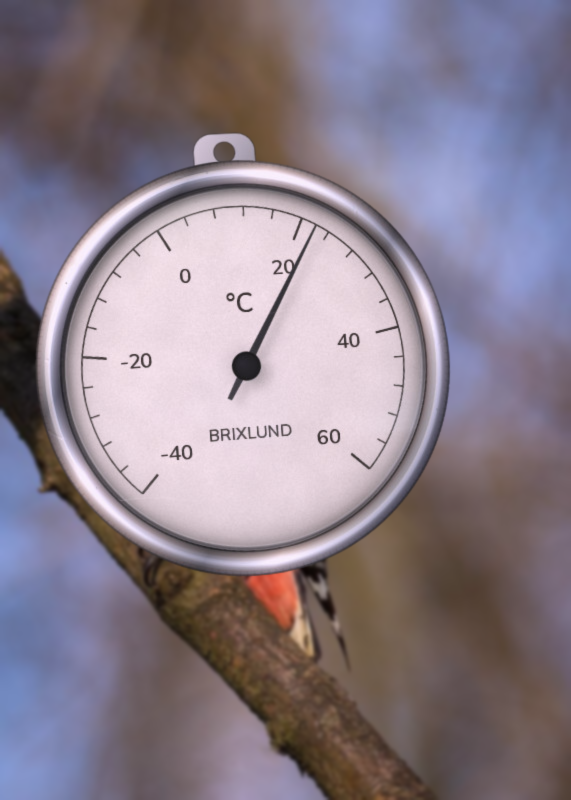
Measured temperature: 22 °C
